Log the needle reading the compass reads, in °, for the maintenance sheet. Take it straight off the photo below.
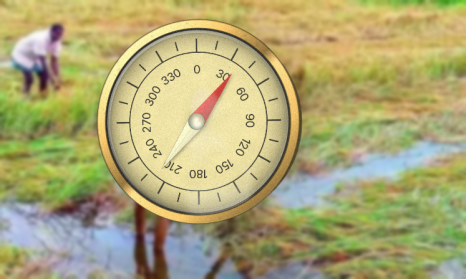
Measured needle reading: 37.5 °
